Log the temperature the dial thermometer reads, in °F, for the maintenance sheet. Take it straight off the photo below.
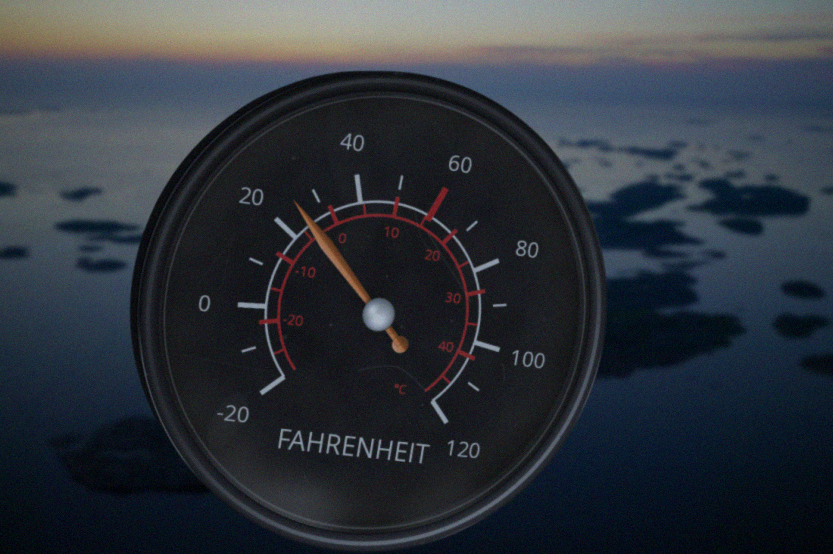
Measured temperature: 25 °F
